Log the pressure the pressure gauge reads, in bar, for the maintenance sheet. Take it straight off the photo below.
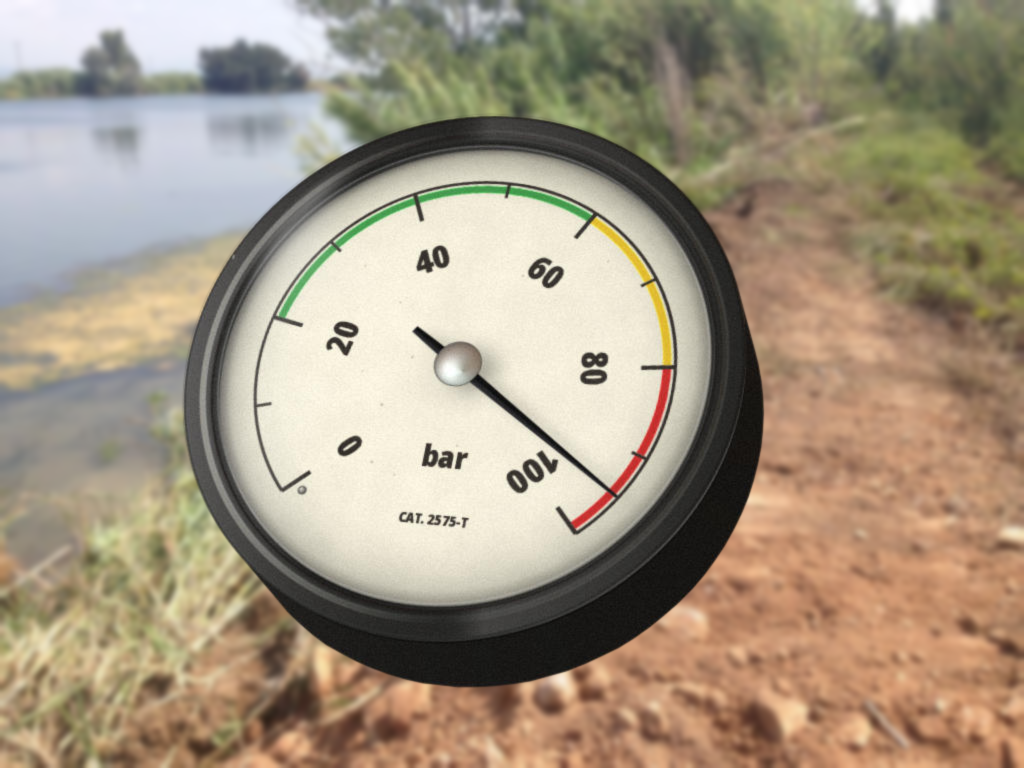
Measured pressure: 95 bar
